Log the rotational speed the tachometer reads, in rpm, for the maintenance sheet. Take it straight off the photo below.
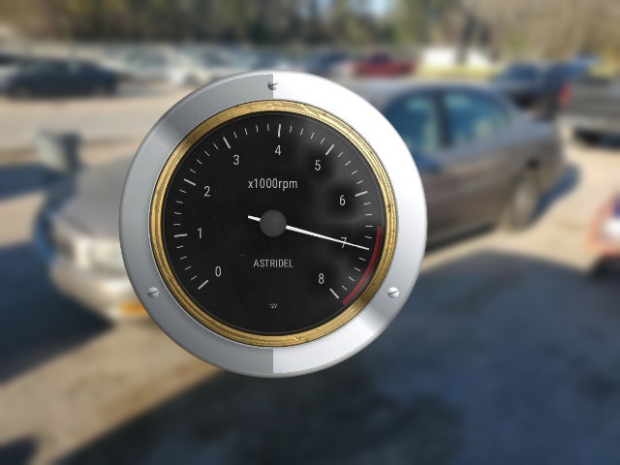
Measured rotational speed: 7000 rpm
